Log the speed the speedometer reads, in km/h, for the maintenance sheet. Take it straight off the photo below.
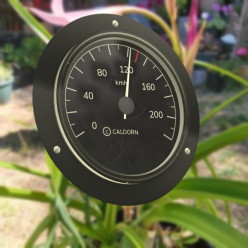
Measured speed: 120 km/h
